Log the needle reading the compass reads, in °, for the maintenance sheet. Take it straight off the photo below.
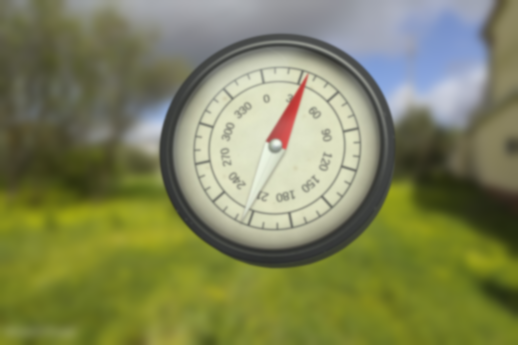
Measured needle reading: 35 °
